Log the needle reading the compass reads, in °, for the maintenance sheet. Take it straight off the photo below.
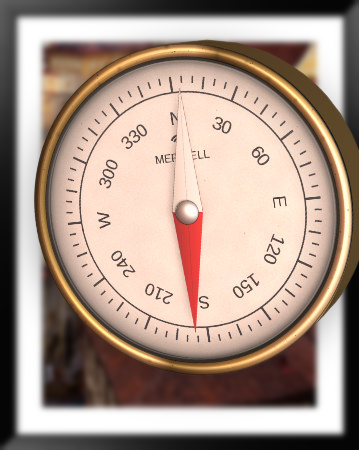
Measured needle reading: 185 °
